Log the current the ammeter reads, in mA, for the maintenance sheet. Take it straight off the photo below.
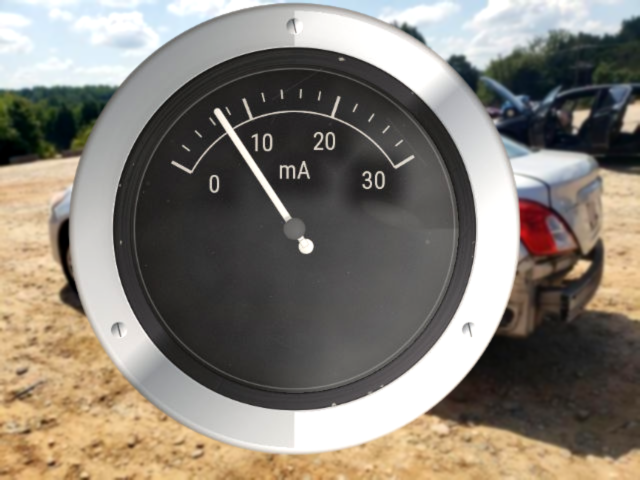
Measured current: 7 mA
